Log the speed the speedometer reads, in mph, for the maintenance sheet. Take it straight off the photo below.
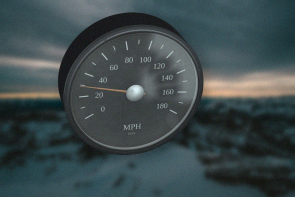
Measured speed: 30 mph
